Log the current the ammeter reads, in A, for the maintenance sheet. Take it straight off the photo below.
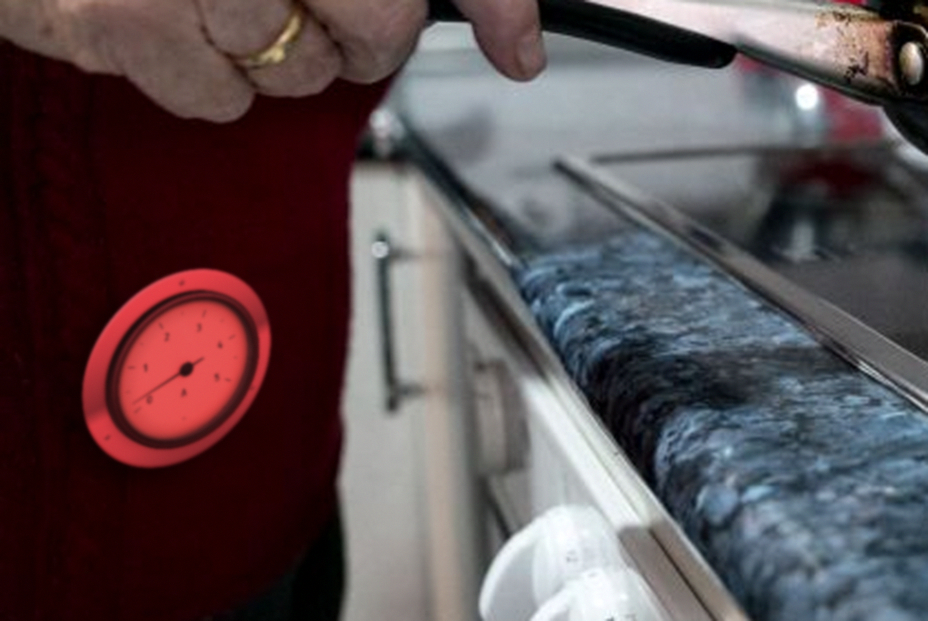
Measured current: 0.25 A
